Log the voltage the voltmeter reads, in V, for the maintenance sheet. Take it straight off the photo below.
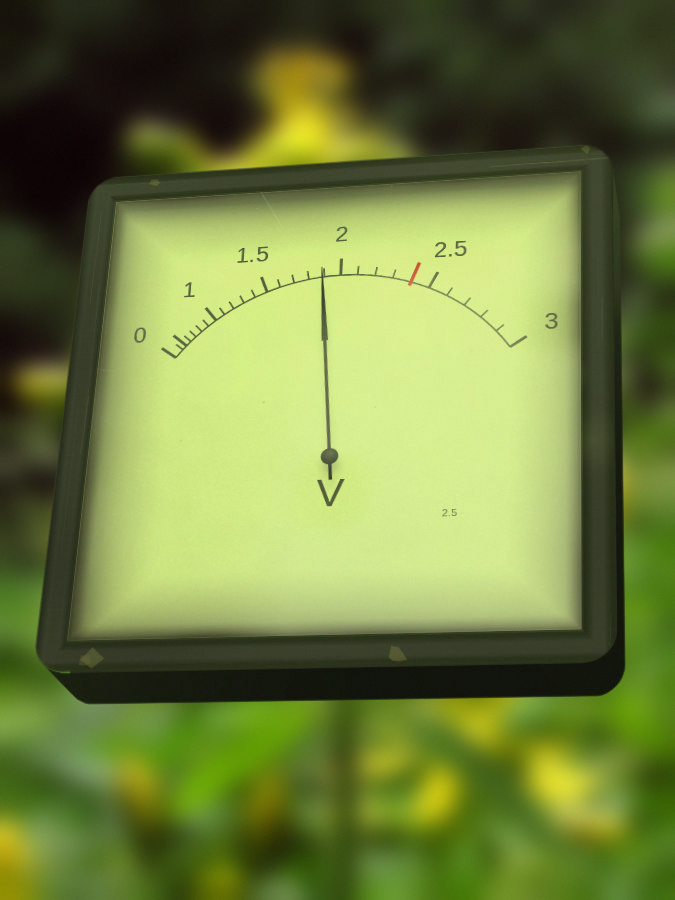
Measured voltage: 1.9 V
